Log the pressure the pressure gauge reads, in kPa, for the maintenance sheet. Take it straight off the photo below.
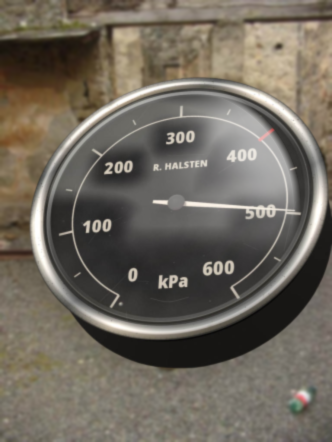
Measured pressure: 500 kPa
